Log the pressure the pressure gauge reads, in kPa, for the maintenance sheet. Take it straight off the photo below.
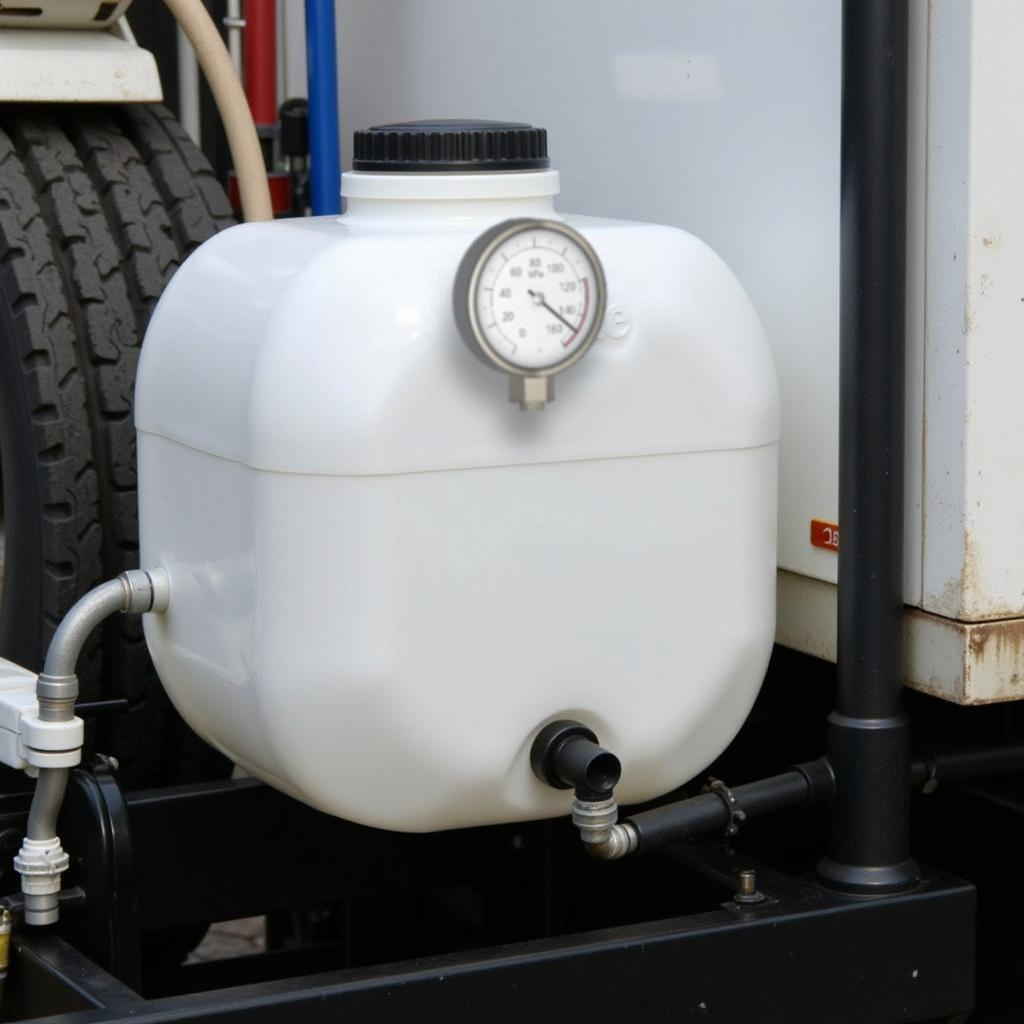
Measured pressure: 150 kPa
